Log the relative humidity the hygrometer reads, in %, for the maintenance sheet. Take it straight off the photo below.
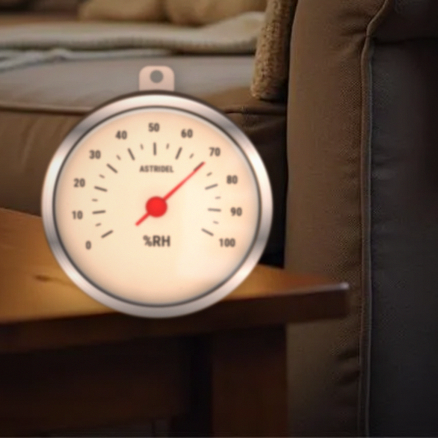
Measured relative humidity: 70 %
